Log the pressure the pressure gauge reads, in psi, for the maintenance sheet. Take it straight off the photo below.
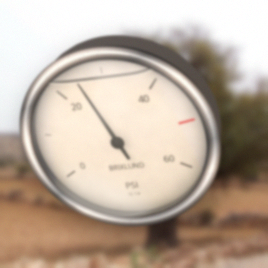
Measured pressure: 25 psi
